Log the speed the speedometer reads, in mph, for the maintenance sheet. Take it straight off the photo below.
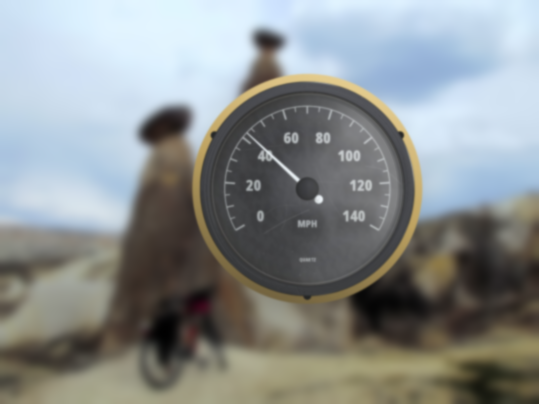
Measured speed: 42.5 mph
